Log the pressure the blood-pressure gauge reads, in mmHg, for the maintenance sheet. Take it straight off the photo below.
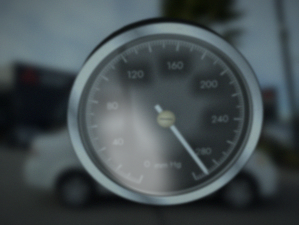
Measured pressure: 290 mmHg
